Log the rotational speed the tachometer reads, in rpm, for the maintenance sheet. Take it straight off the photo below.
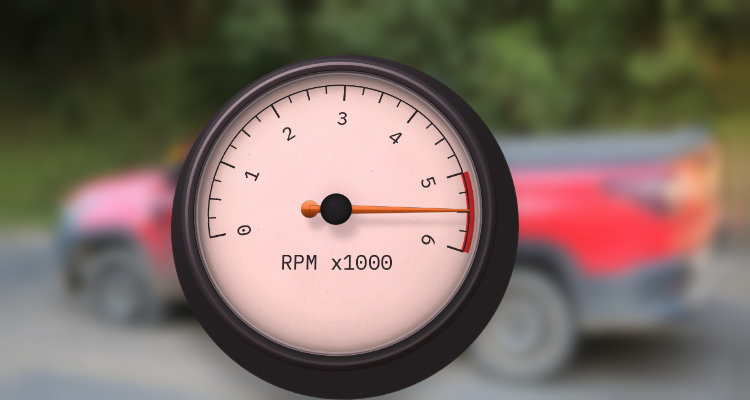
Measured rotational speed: 5500 rpm
